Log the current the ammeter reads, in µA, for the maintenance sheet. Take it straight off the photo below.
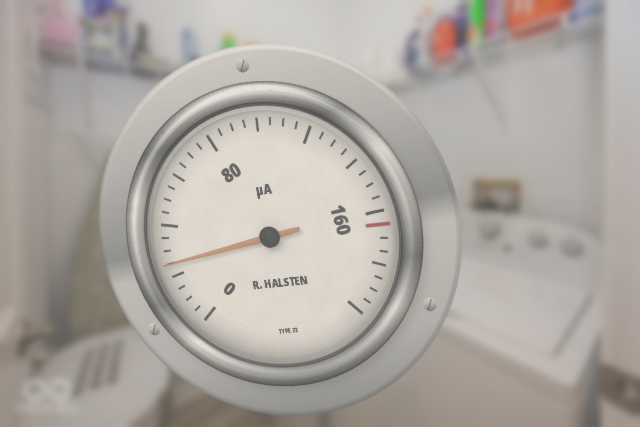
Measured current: 25 µA
